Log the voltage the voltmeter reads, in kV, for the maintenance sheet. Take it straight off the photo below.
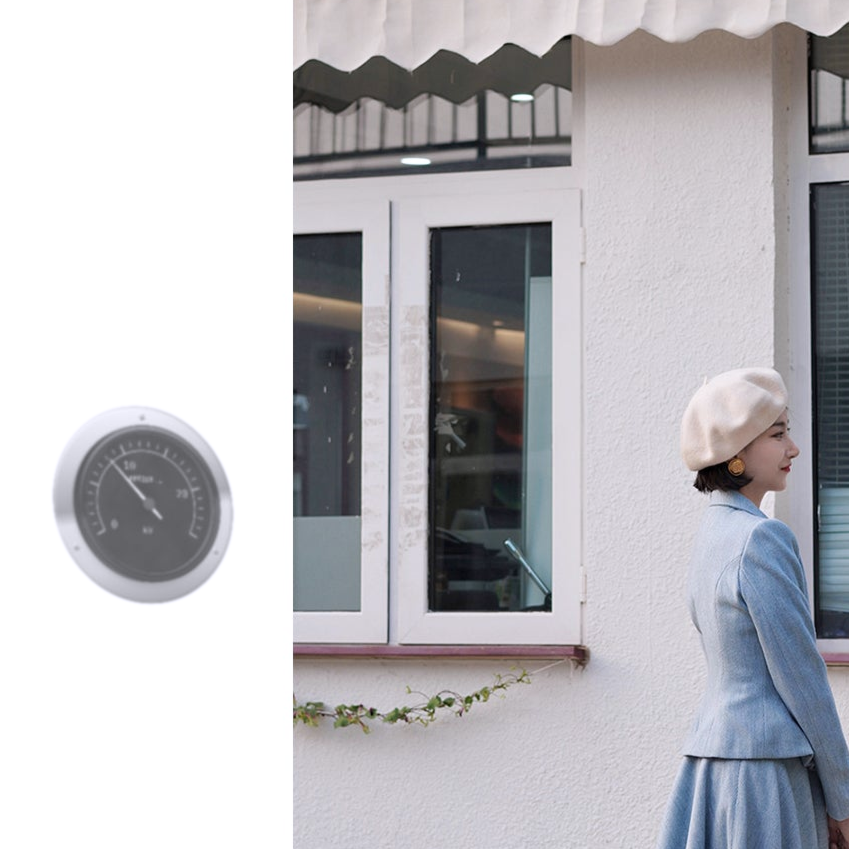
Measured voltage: 8 kV
